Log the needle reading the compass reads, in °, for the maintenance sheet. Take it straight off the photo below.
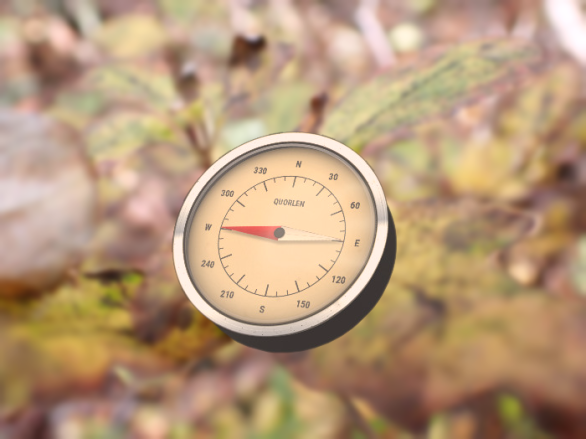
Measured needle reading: 270 °
